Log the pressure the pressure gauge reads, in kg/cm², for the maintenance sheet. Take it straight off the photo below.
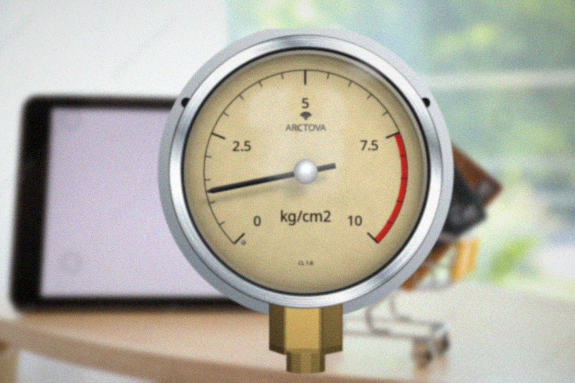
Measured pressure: 1.25 kg/cm²
